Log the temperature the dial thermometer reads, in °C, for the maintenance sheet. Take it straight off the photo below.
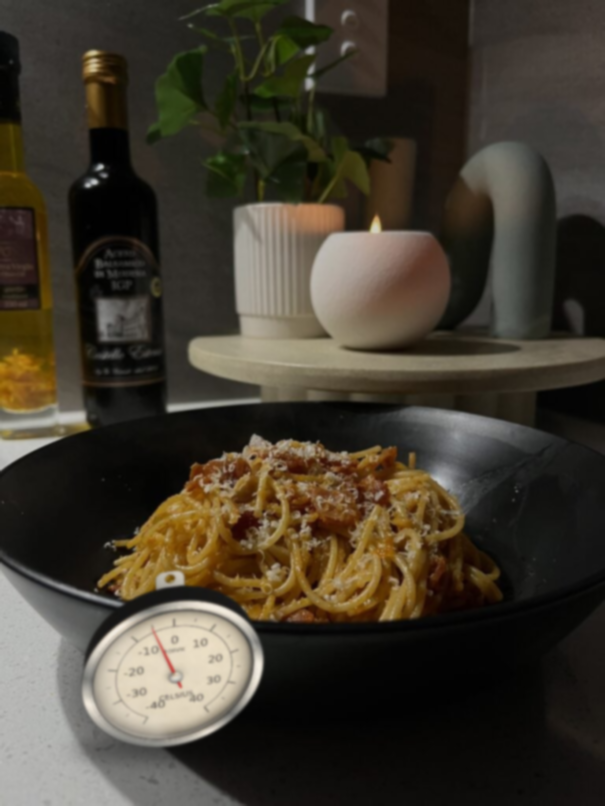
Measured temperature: -5 °C
